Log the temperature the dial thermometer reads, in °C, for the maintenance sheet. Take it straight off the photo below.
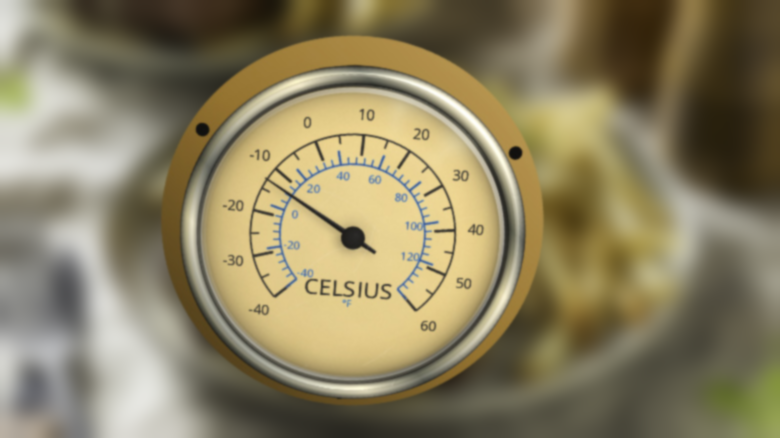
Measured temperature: -12.5 °C
